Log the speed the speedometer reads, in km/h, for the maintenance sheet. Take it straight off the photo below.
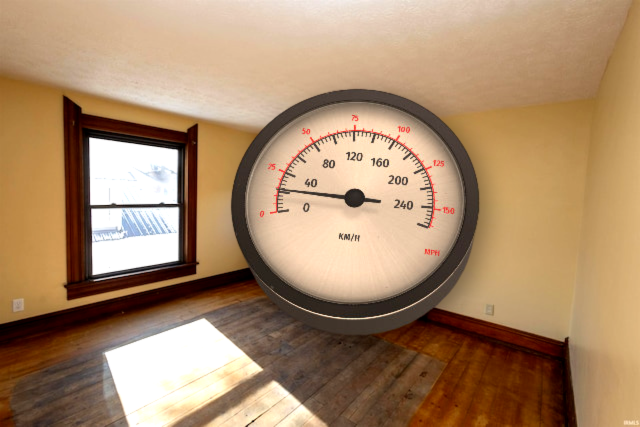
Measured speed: 20 km/h
